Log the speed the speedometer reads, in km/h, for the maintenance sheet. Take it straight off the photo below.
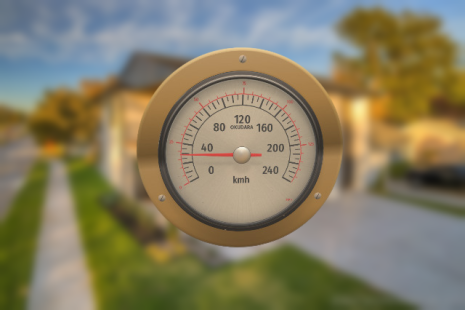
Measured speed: 30 km/h
